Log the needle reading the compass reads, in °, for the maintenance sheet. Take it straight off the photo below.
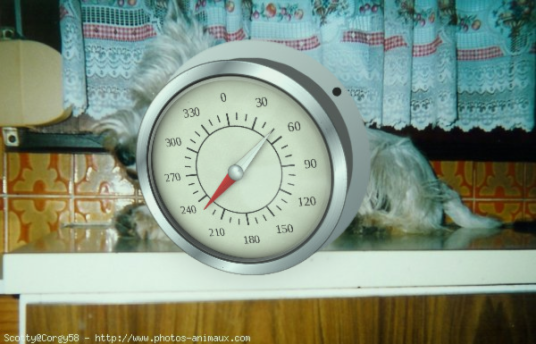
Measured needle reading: 230 °
